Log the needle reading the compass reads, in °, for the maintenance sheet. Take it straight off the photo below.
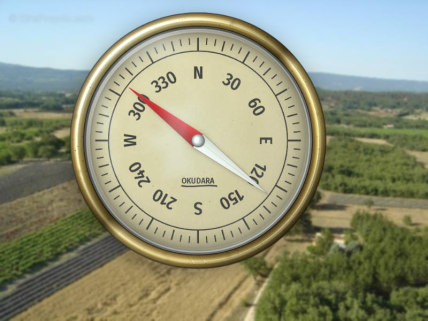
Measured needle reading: 307.5 °
